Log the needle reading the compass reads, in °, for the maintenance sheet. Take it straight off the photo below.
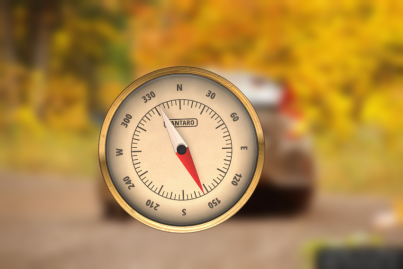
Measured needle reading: 155 °
